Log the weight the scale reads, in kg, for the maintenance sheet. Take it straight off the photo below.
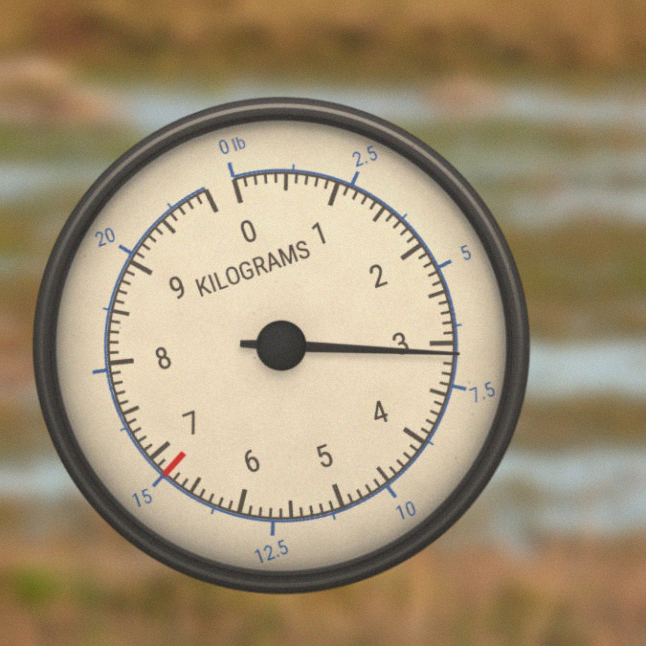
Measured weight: 3.1 kg
